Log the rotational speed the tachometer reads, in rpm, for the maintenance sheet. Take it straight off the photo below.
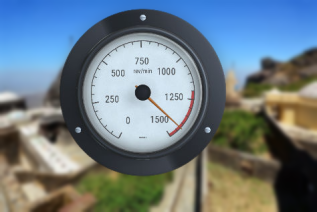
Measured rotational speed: 1425 rpm
